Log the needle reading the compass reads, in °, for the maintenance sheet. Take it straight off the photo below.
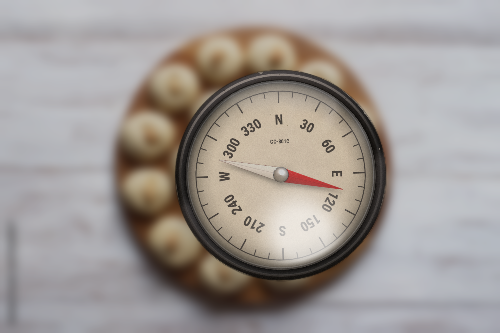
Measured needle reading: 105 °
